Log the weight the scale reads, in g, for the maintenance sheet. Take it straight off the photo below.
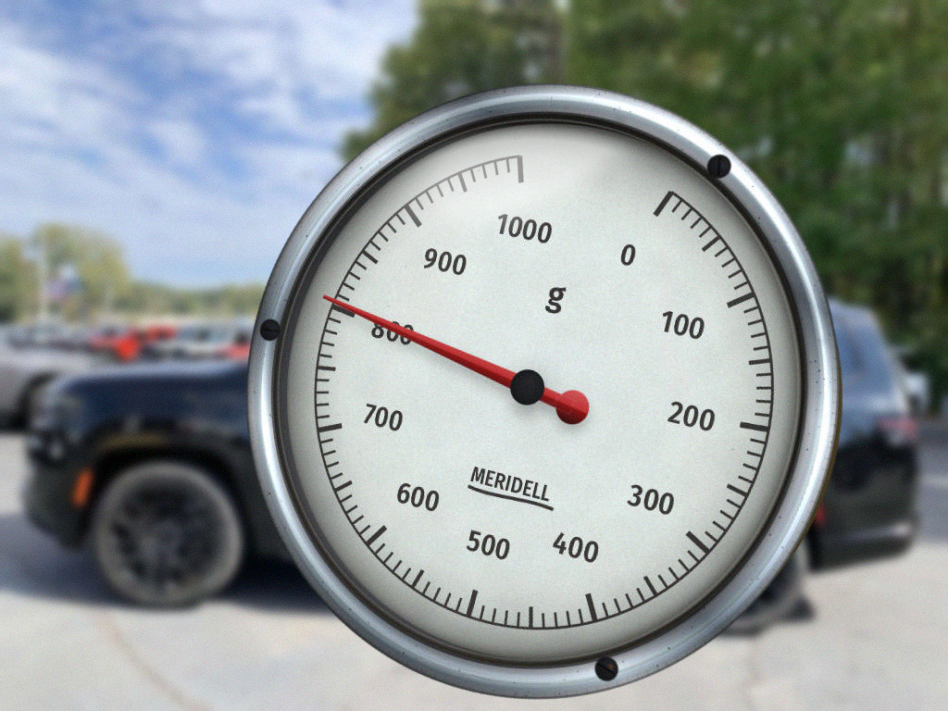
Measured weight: 805 g
